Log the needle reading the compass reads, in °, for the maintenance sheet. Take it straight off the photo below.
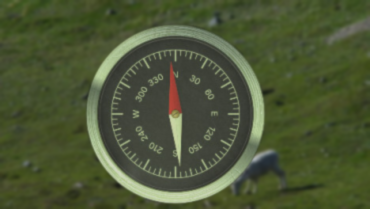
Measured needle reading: 355 °
